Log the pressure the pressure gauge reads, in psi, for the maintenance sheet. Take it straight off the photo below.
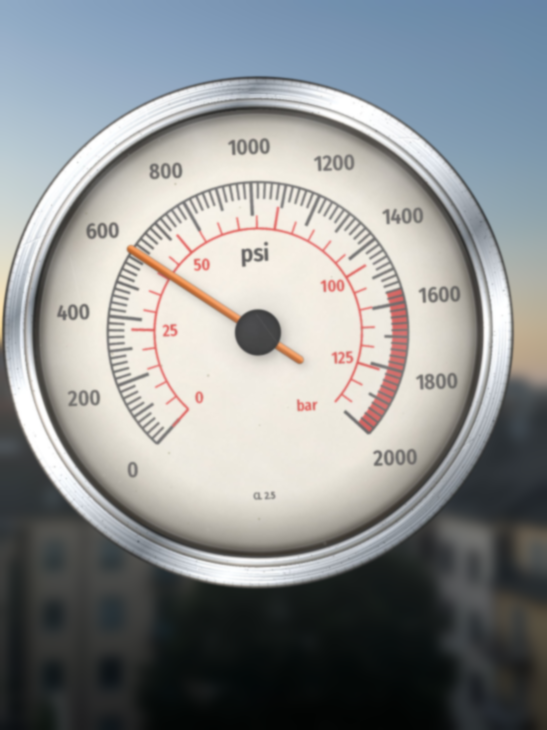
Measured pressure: 600 psi
